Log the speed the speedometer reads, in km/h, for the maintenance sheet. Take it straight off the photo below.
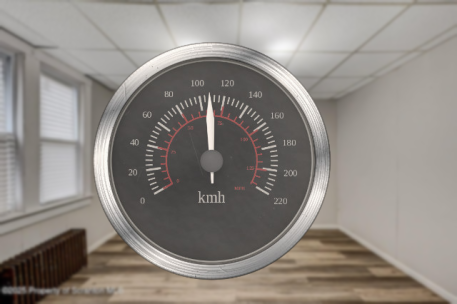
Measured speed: 108 km/h
